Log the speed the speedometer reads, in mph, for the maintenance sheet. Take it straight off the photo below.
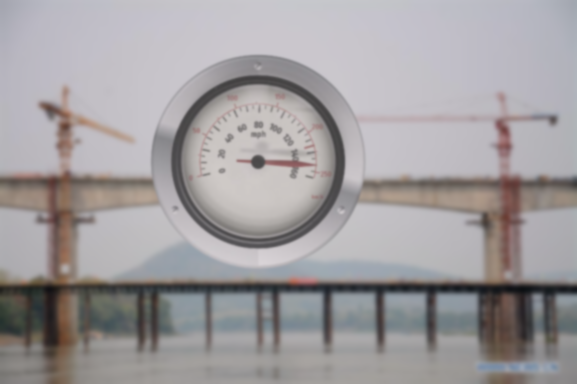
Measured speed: 150 mph
